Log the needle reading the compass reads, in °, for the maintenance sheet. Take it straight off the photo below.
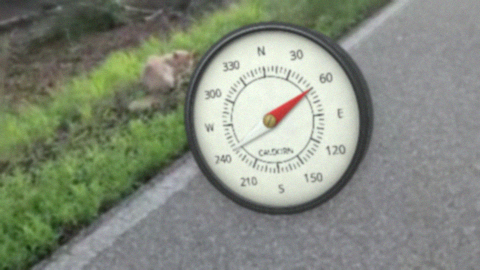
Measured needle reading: 60 °
